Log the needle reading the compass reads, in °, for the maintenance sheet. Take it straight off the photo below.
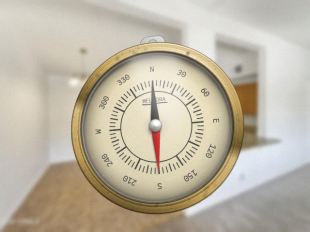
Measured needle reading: 180 °
